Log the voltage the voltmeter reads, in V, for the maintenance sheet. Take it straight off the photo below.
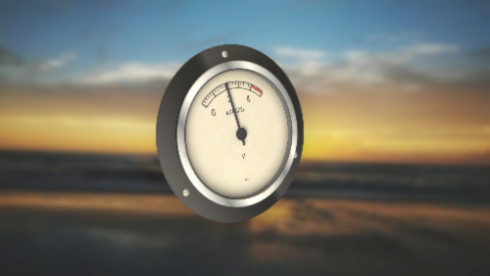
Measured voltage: 2 V
